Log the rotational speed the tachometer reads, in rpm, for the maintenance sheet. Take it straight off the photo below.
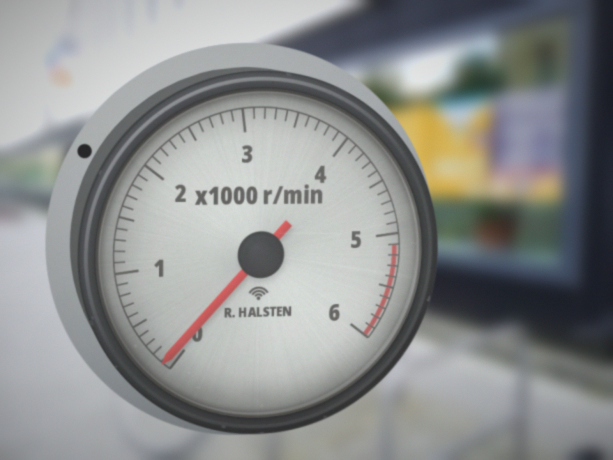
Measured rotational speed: 100 rpm
